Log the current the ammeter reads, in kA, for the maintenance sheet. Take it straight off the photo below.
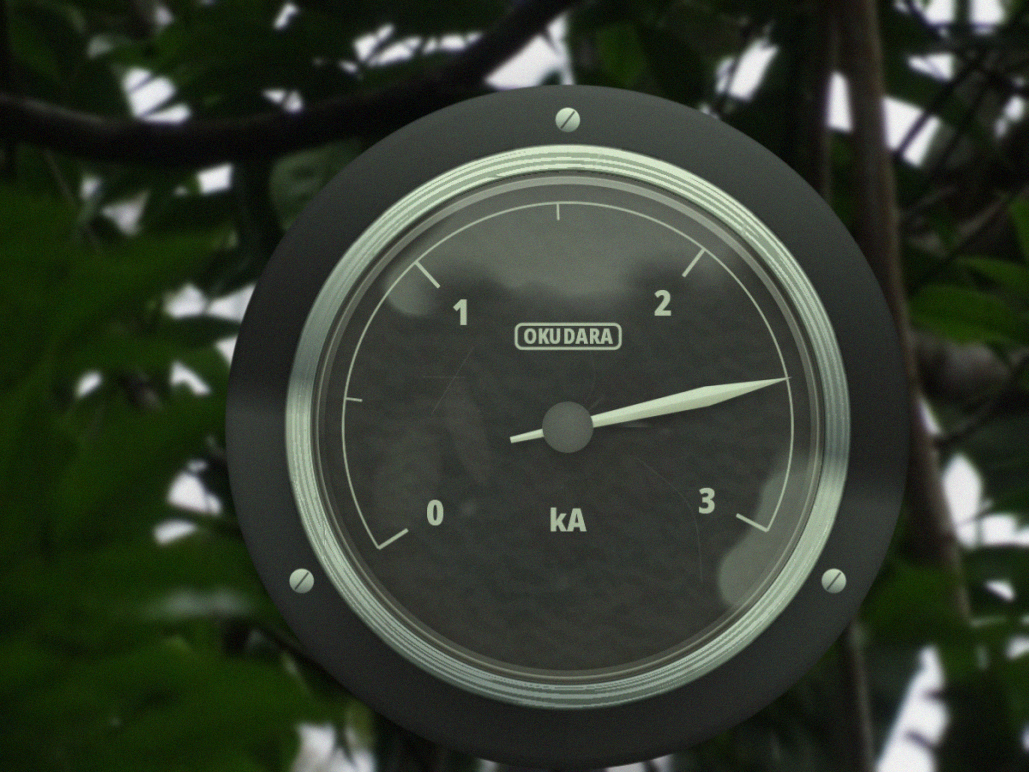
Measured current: 2.5 kA
